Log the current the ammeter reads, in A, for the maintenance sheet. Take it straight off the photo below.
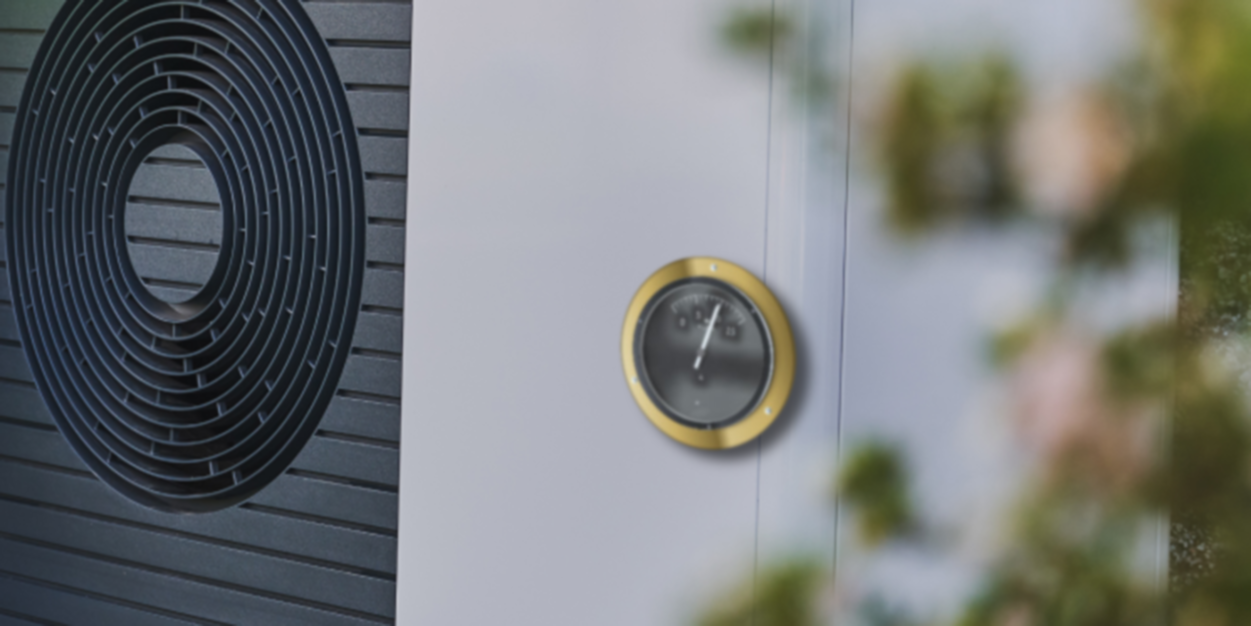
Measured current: 10 A
